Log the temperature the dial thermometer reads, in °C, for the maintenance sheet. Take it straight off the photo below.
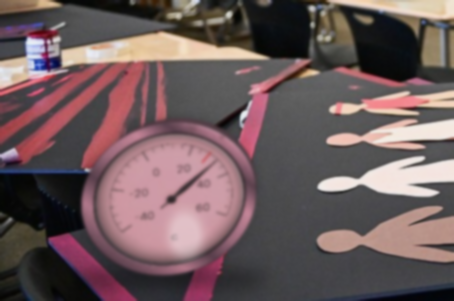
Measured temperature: 32 °C
